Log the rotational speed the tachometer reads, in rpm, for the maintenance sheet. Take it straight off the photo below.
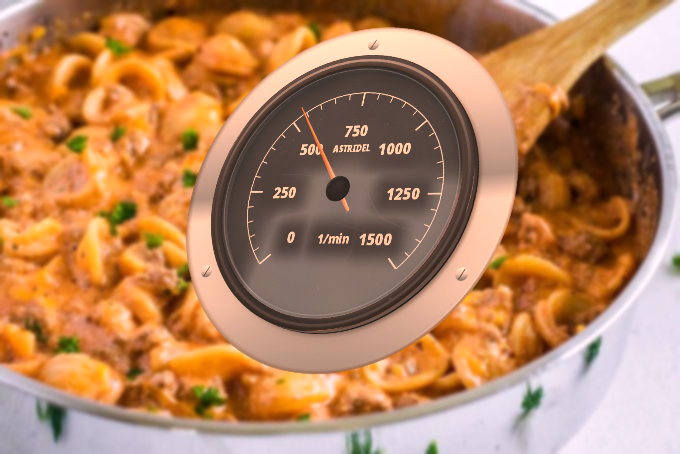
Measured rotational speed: 550 rpm
